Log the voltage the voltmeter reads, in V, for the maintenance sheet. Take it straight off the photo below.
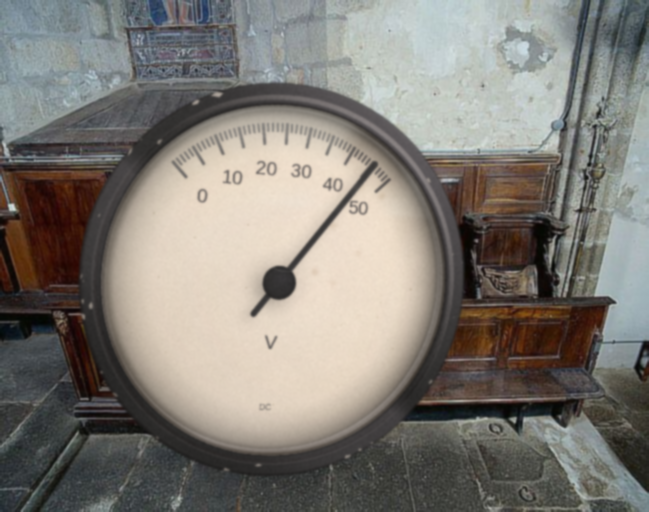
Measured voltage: 45 V
